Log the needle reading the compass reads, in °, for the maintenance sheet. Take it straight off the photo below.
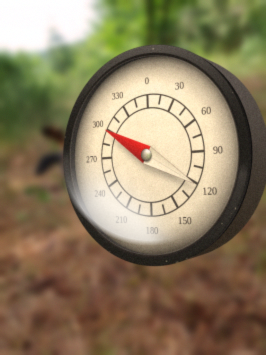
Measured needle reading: 300 °
